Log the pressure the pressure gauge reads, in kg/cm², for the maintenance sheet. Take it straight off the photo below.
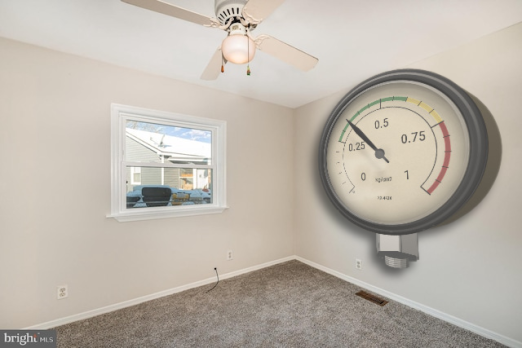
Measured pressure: 0.35 kg/cm²
